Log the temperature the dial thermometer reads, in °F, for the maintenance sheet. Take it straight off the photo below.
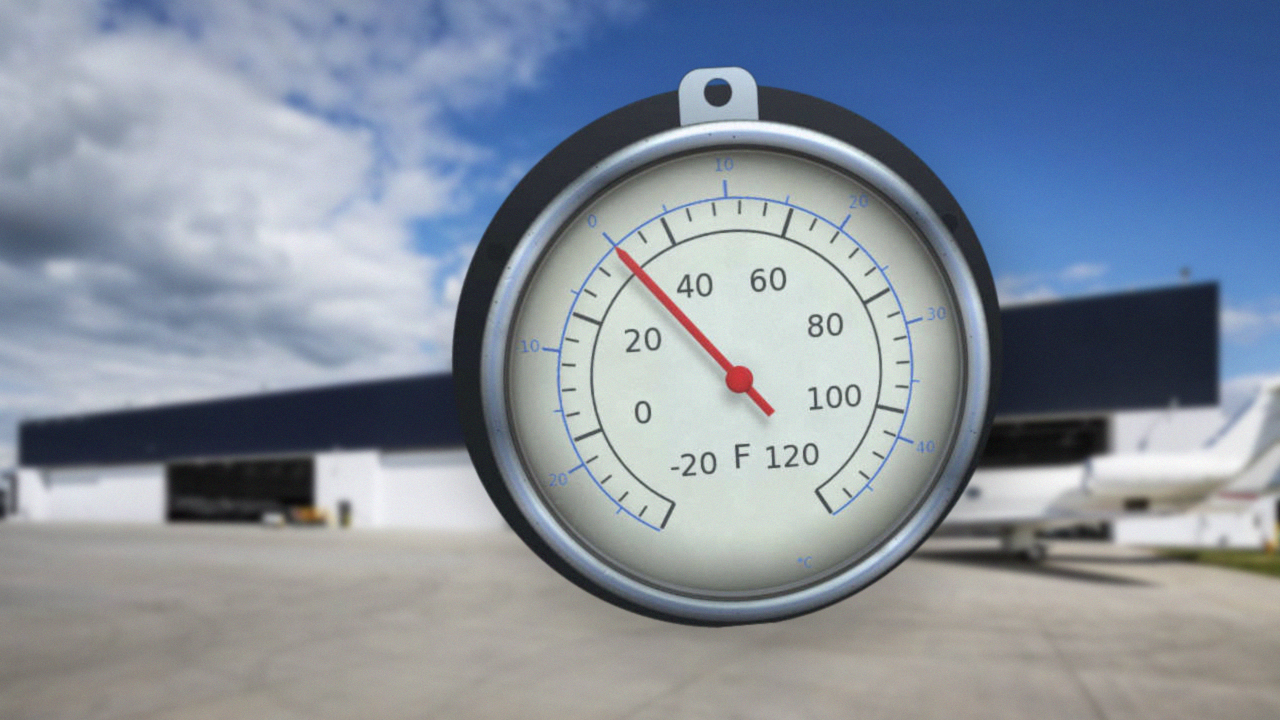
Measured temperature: 32 °F
